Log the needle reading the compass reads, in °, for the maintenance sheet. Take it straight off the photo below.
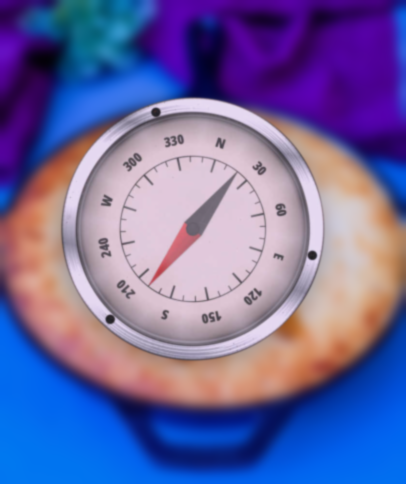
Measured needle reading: 200 °
